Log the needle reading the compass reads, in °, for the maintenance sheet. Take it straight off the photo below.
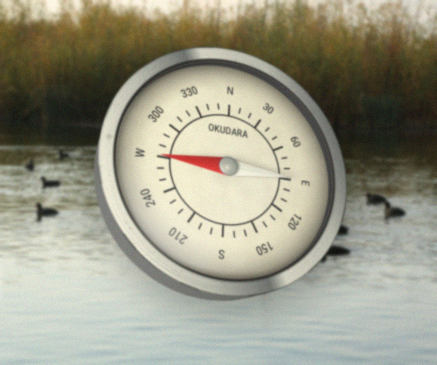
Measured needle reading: 270 °
